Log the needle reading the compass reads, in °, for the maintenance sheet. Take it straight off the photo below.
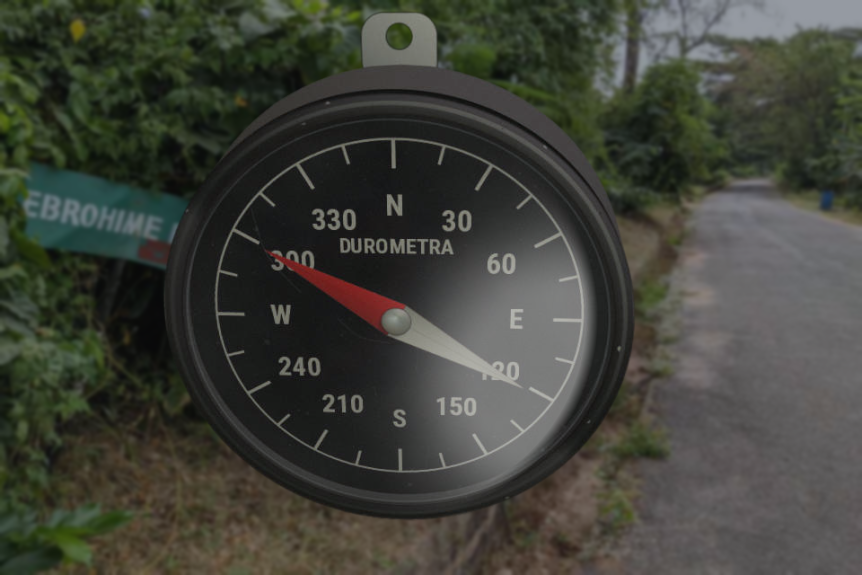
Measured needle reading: 300 °
